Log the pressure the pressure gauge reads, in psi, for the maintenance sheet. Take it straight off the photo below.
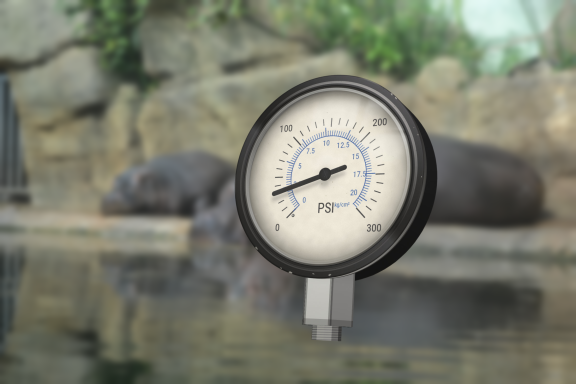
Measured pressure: 30 psi
